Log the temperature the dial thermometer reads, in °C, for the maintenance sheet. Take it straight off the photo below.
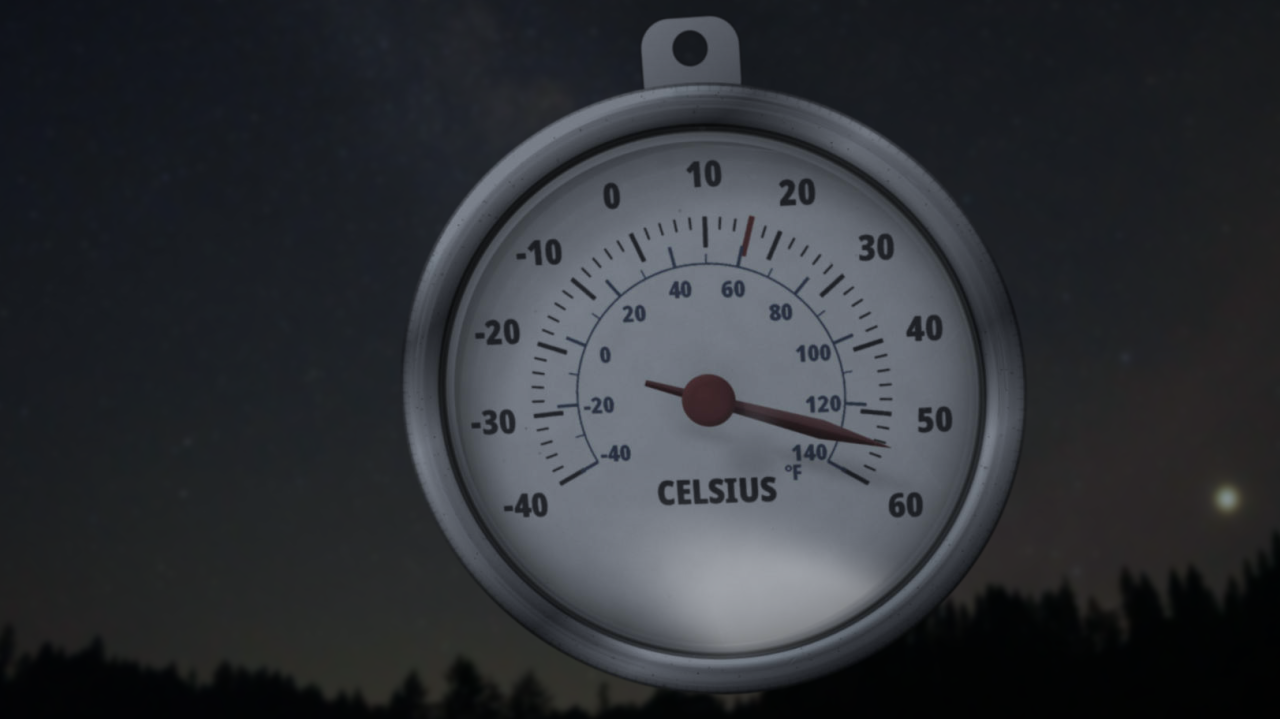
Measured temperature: 54 °C
